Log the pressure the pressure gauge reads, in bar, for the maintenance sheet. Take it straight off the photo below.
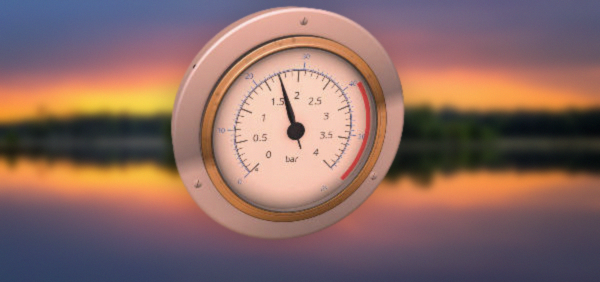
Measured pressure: 1.7 bar
